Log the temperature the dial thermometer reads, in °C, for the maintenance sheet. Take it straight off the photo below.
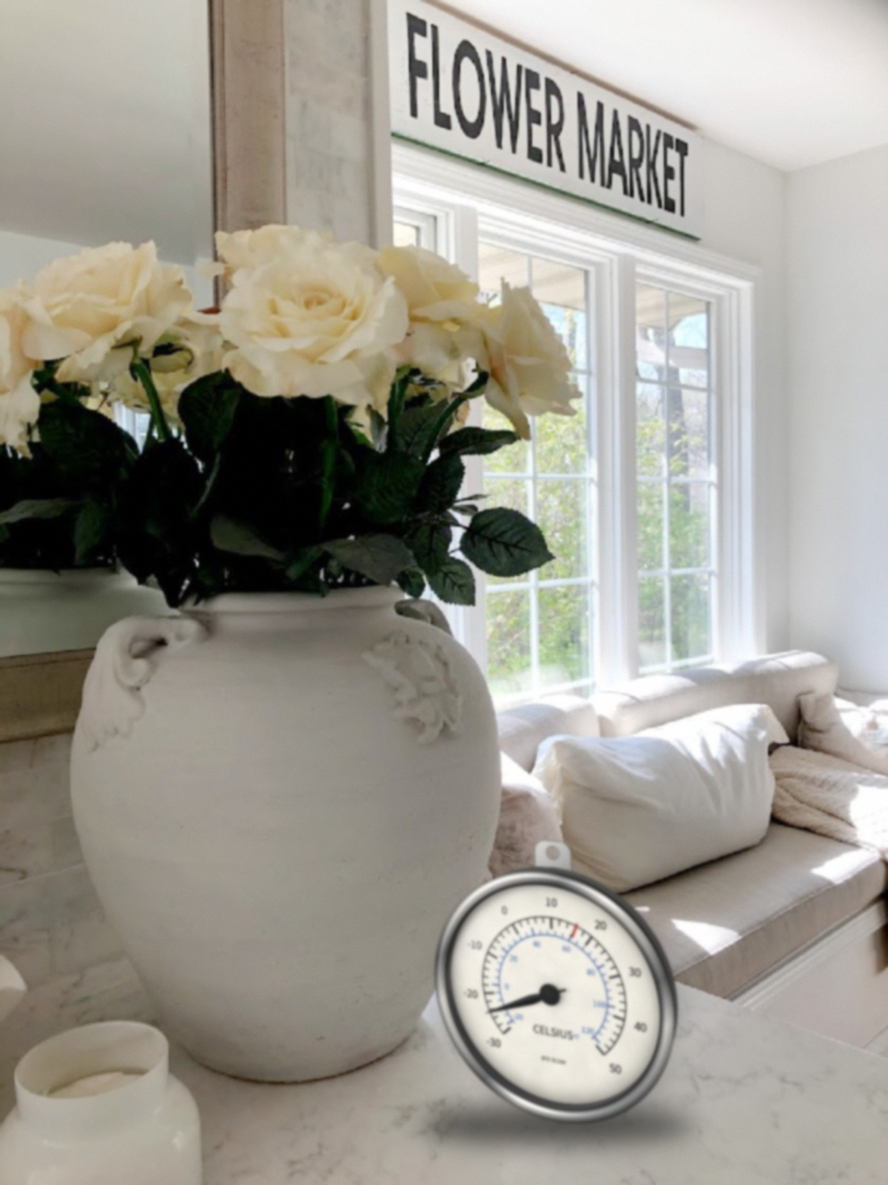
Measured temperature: -24 °C
